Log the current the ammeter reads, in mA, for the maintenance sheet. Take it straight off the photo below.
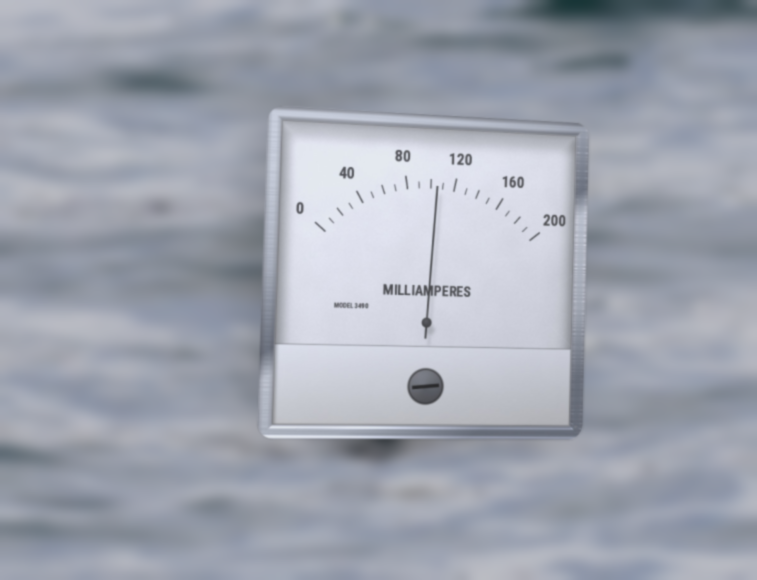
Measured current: 105 mA
